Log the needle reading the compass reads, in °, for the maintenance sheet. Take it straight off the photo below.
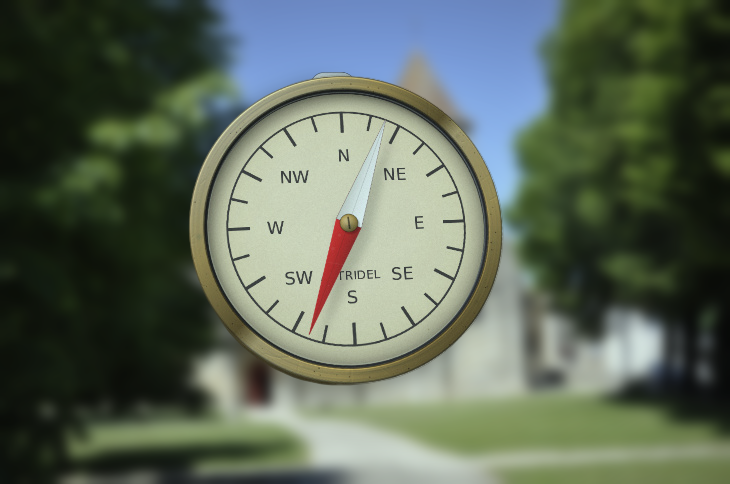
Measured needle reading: 202.5 °
